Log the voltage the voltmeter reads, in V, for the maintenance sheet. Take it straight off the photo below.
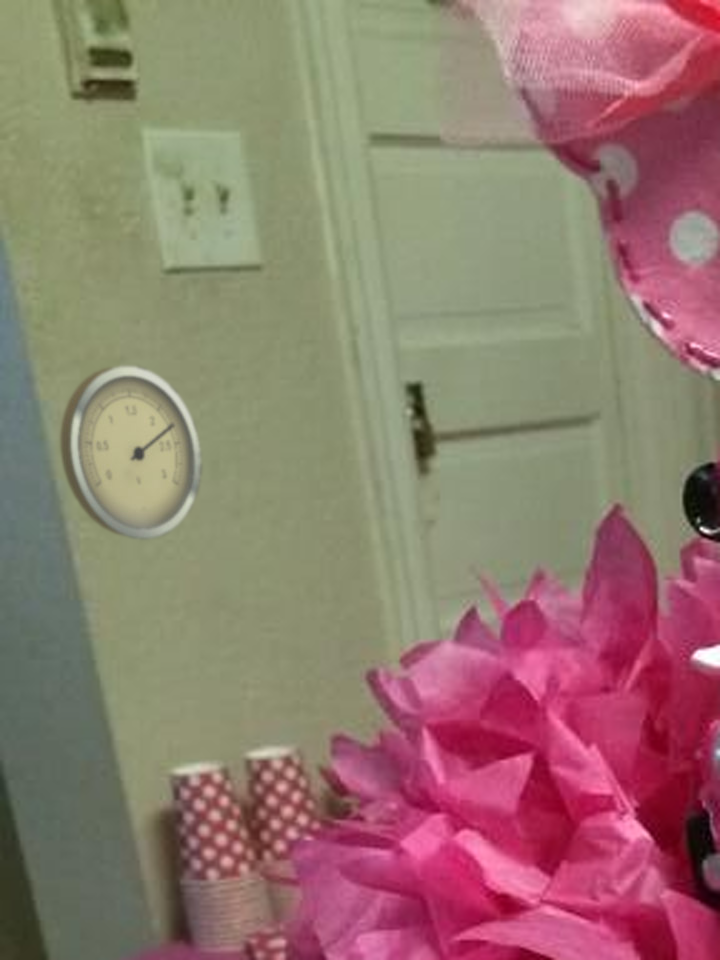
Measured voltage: 2.25 V
